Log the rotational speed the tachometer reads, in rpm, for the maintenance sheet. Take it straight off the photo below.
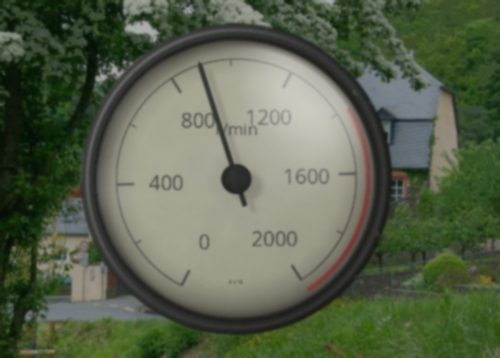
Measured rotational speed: 900 rpm
